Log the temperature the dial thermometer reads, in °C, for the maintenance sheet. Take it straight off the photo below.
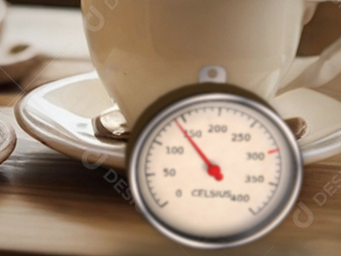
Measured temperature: 140 °C
